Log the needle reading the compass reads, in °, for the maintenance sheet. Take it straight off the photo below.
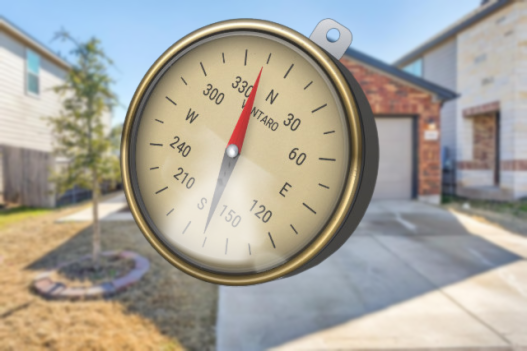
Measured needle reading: 345 °
